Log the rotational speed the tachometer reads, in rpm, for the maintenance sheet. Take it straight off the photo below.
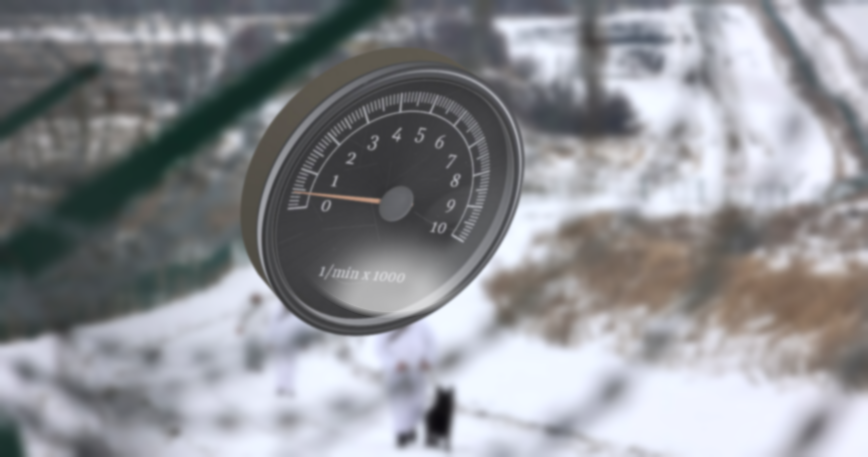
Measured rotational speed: 500 rpm
